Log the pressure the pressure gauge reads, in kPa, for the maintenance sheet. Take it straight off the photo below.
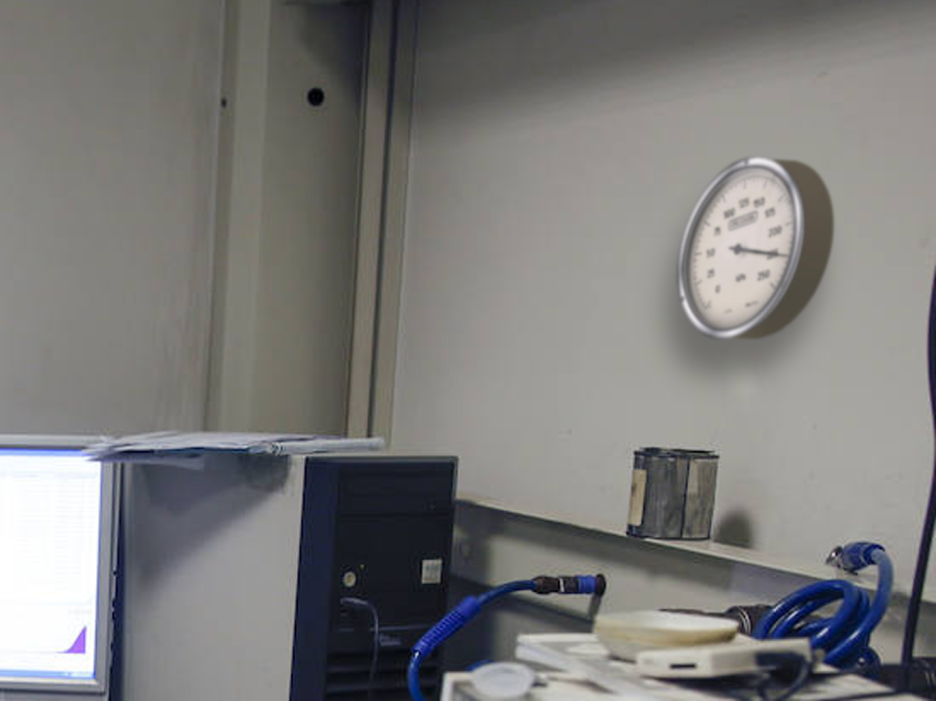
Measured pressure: 225 kPa
